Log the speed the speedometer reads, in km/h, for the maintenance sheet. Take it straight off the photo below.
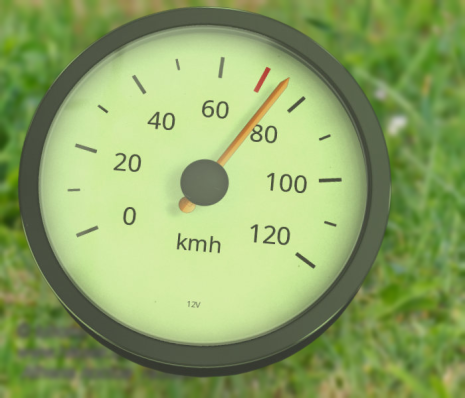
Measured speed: 75 km/h
